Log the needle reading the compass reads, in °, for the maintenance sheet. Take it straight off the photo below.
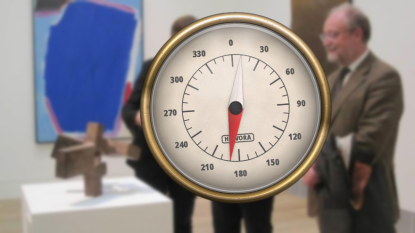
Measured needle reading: 190 °
